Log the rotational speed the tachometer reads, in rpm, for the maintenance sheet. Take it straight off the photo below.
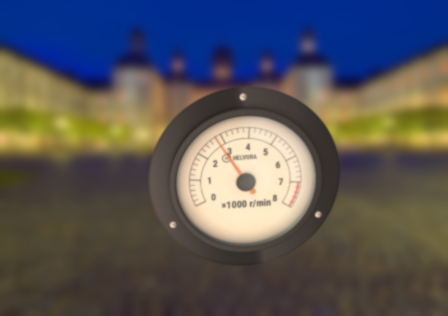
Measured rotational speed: 2800 rpm
